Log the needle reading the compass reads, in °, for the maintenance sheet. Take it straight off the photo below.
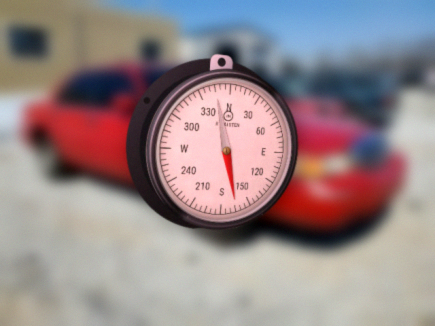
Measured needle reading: 165 °
